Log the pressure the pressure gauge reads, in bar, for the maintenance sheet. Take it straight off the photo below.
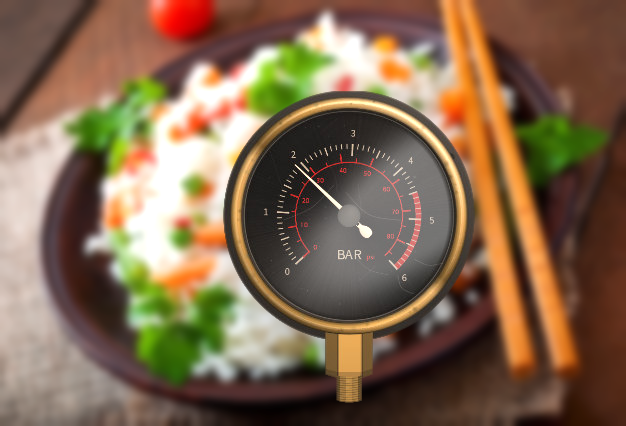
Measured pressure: 1.9 bar
